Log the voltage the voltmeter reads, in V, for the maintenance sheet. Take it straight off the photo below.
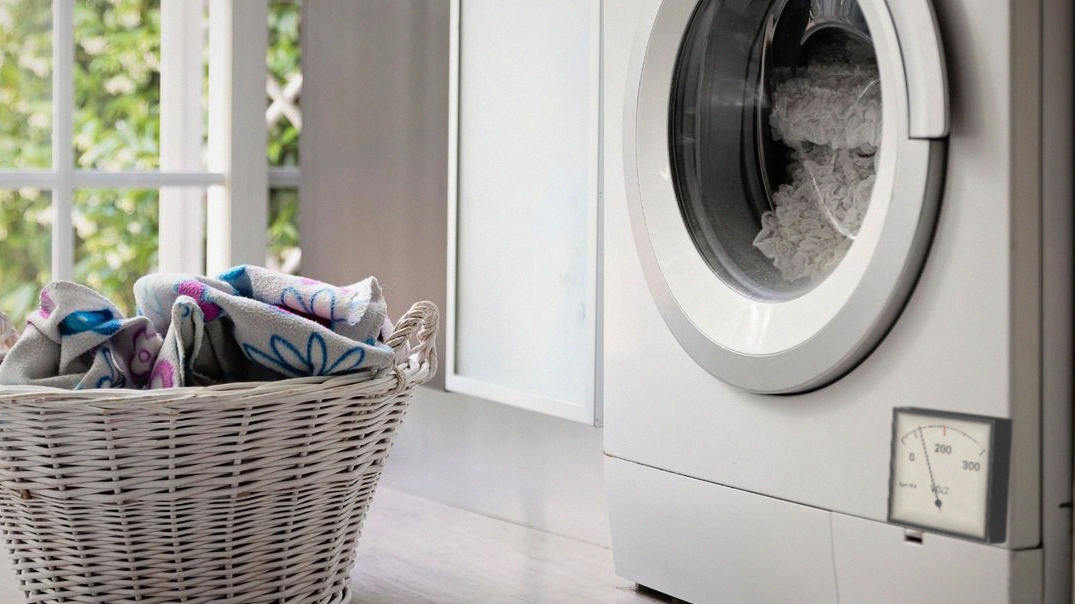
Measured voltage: 125 V
